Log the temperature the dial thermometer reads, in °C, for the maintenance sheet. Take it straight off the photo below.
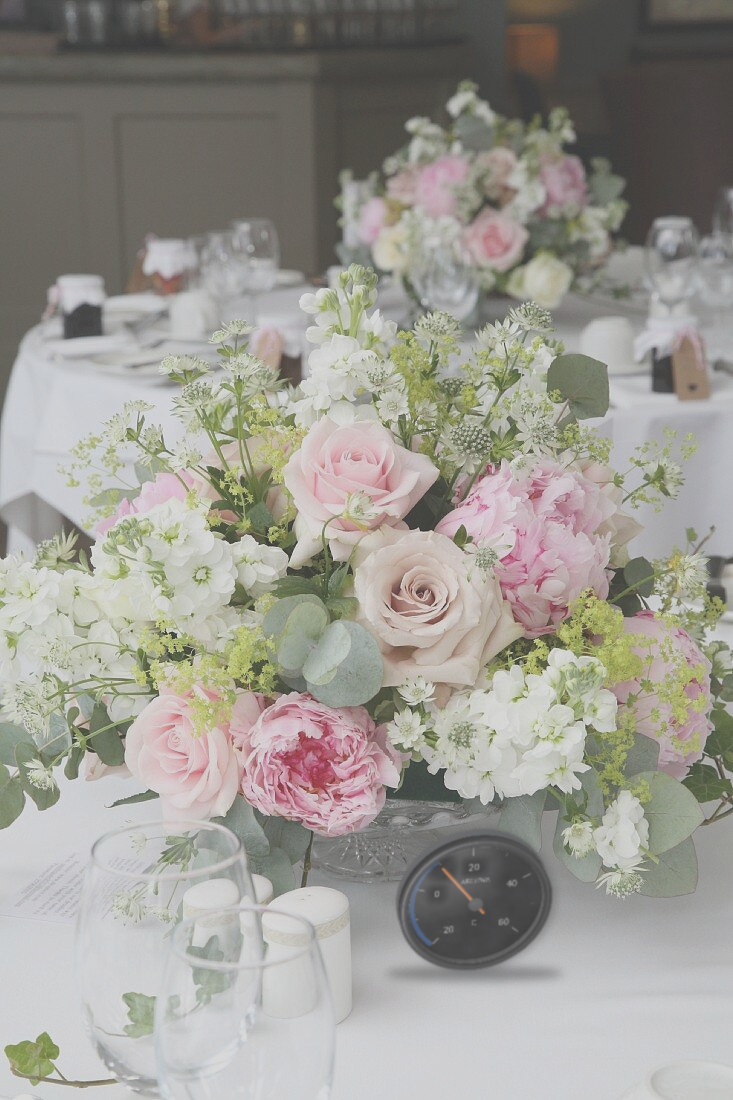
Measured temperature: 10 °C
